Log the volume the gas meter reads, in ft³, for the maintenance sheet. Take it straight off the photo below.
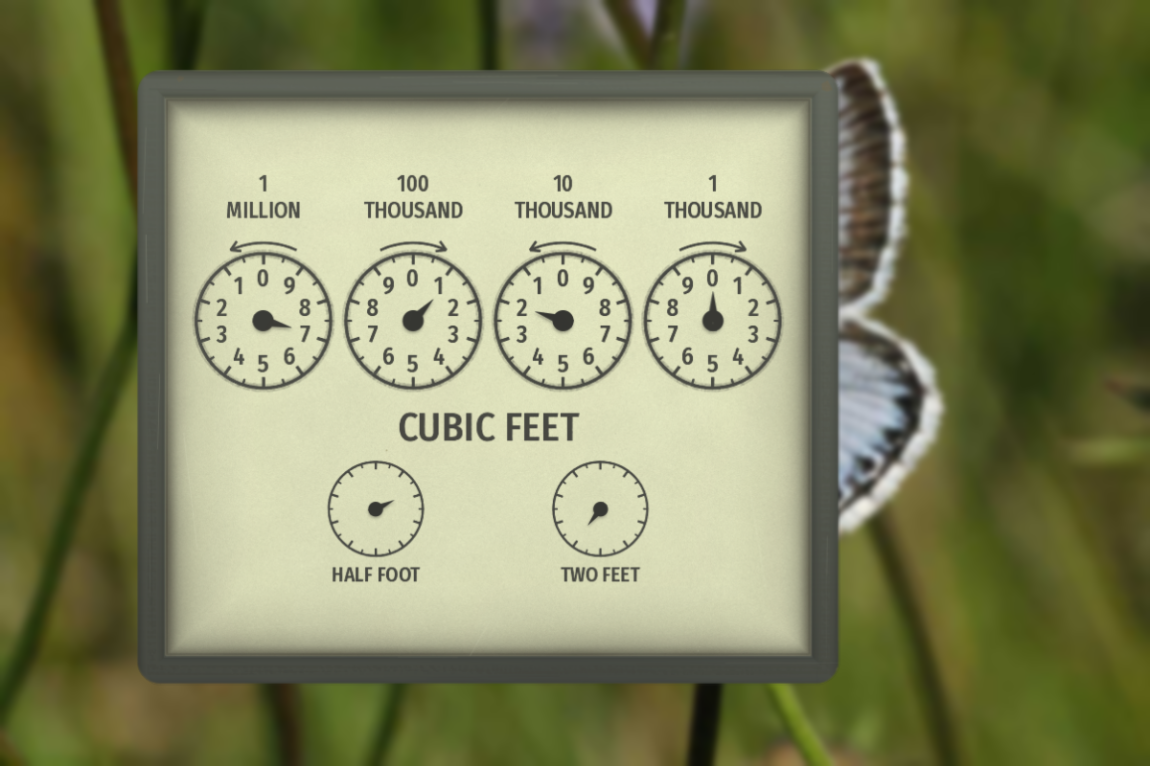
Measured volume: 712000 ft³
